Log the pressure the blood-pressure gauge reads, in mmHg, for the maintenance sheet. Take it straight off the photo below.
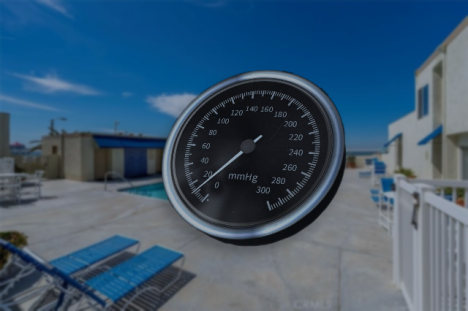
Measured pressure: 10 mmHg
